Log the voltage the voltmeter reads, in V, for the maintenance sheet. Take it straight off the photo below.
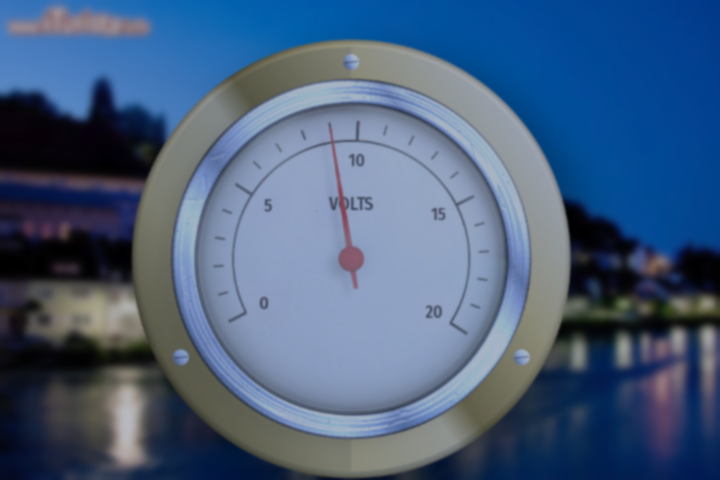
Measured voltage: 9 V
